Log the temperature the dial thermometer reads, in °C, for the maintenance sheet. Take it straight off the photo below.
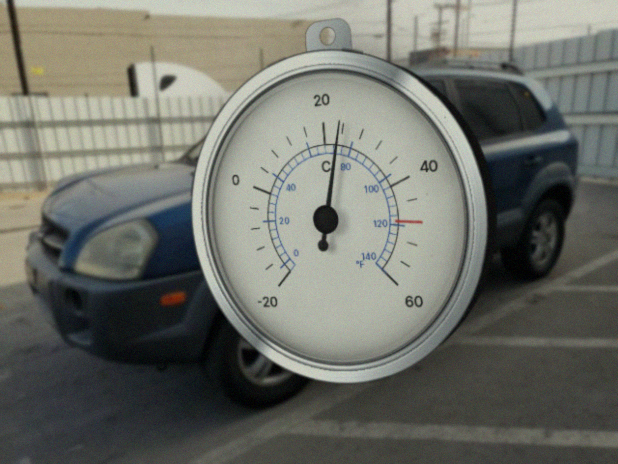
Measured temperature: 24 °C
